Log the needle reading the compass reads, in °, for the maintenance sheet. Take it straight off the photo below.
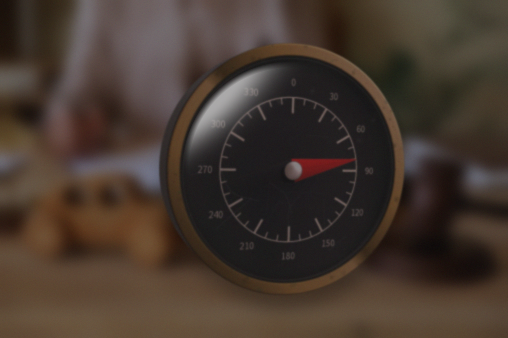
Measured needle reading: 80 °
